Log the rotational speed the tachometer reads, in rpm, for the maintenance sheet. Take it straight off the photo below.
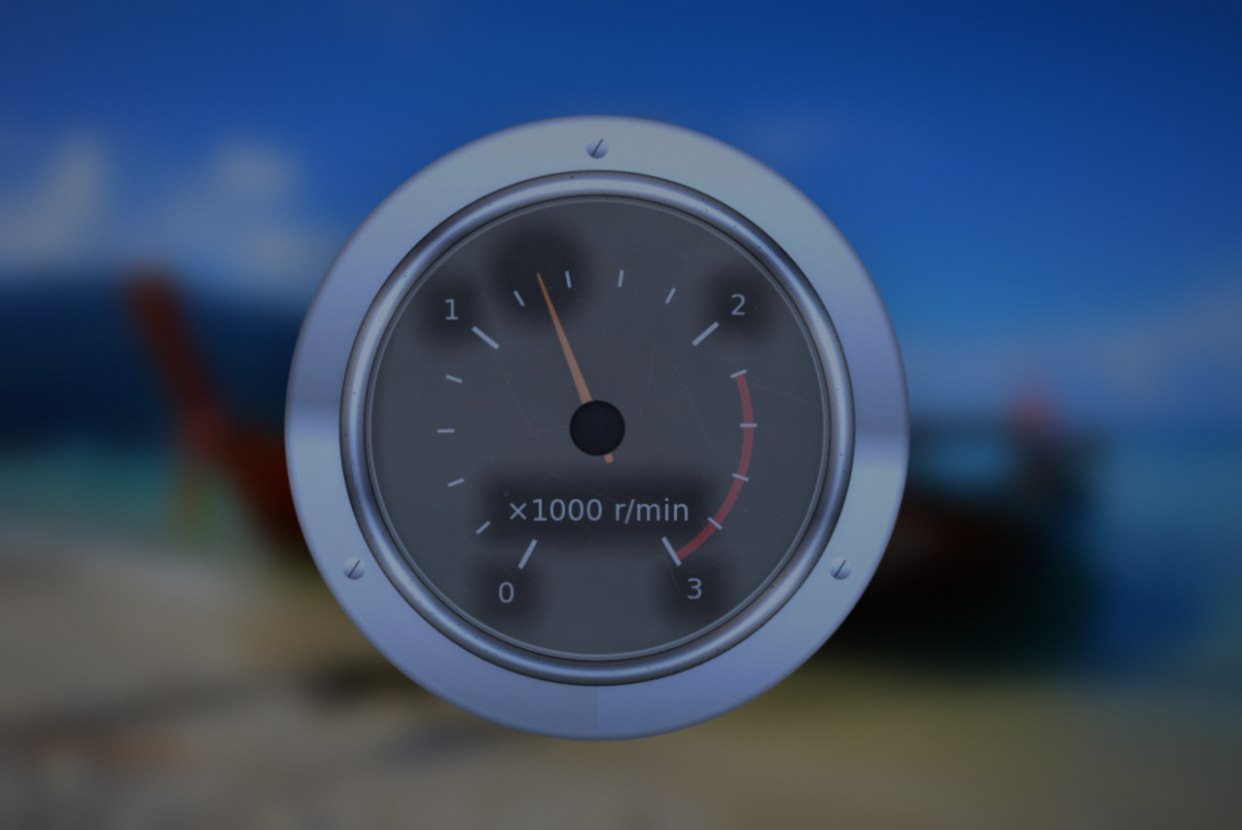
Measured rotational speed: 1300 rpm
